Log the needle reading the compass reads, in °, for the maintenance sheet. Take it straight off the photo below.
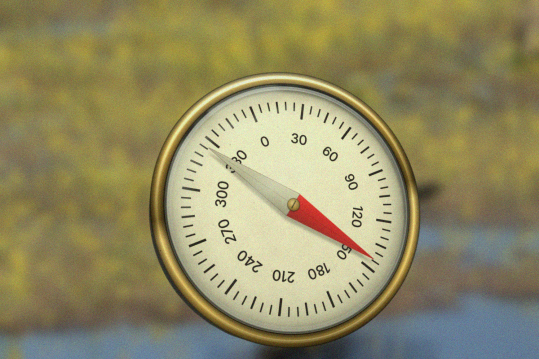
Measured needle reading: 145 °
